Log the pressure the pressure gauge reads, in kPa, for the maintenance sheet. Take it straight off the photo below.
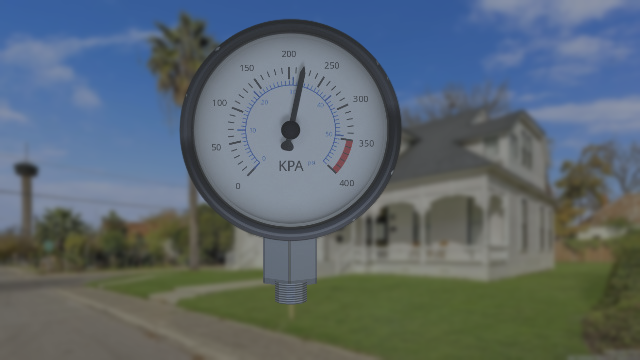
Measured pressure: 220 kPa
